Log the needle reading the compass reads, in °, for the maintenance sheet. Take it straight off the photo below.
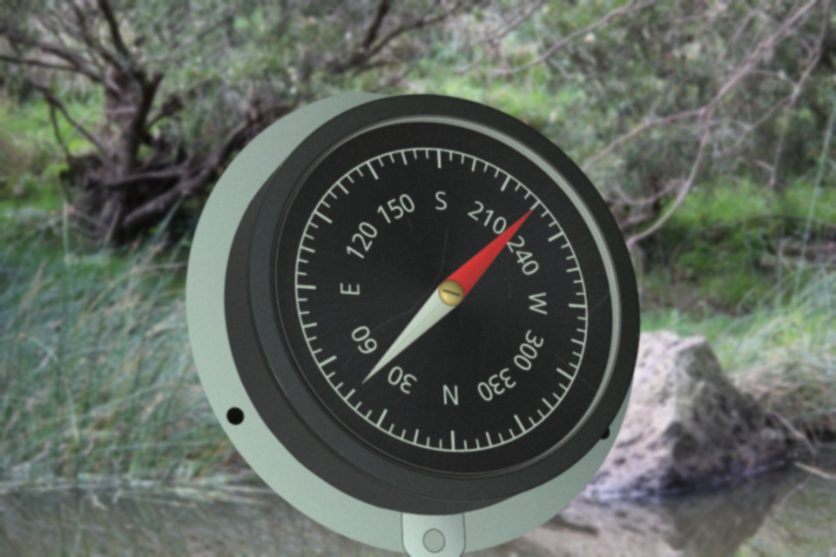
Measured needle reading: 225 °
